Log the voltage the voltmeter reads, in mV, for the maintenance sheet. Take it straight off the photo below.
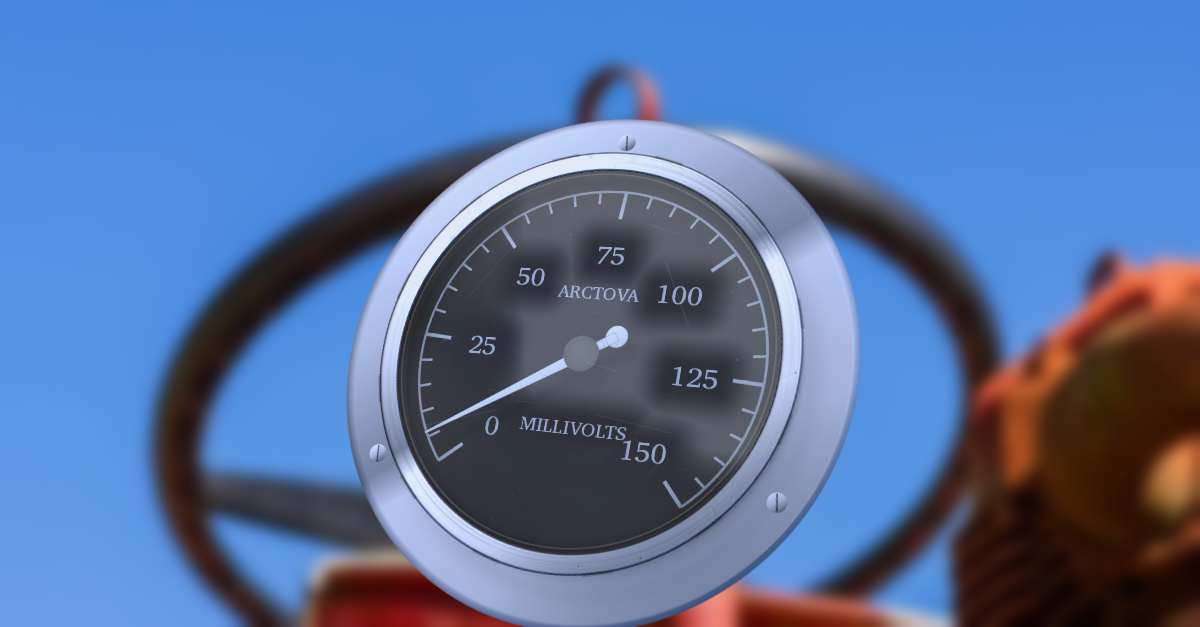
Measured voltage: 5 mV
